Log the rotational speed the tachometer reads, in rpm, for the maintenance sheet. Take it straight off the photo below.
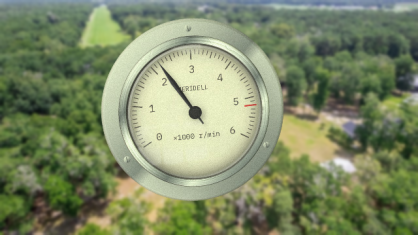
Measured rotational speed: 2200 rpm
